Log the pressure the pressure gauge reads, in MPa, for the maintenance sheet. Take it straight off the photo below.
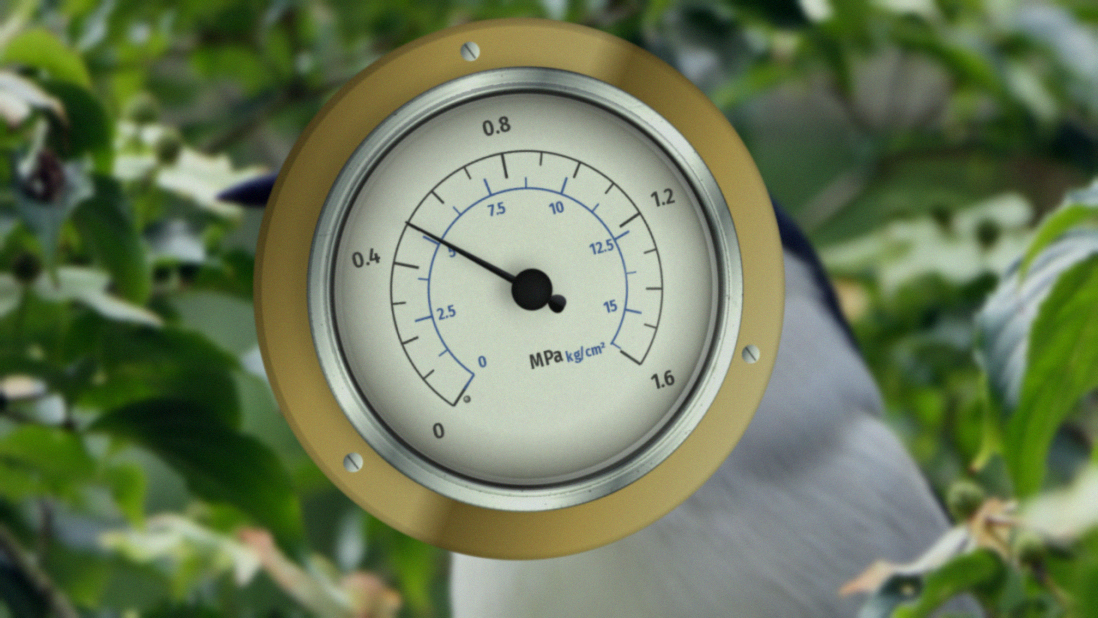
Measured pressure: 0.5 MPa
